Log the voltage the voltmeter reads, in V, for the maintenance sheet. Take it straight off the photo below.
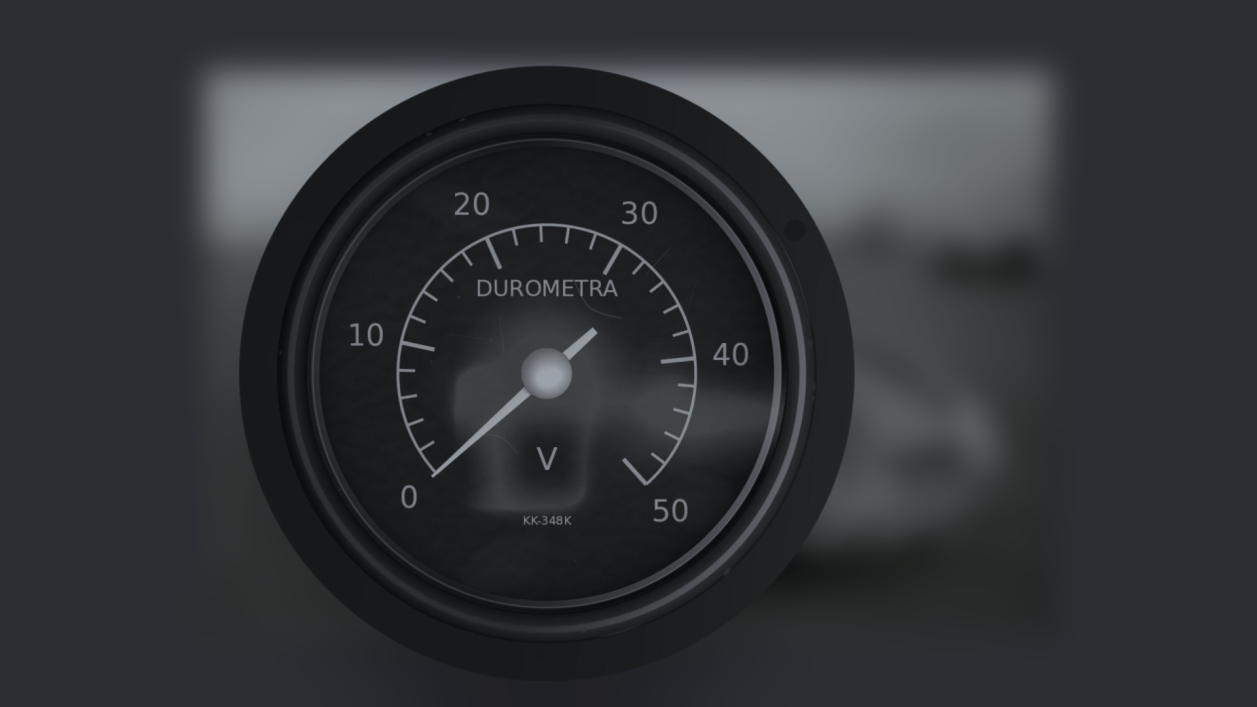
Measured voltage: 0 V
